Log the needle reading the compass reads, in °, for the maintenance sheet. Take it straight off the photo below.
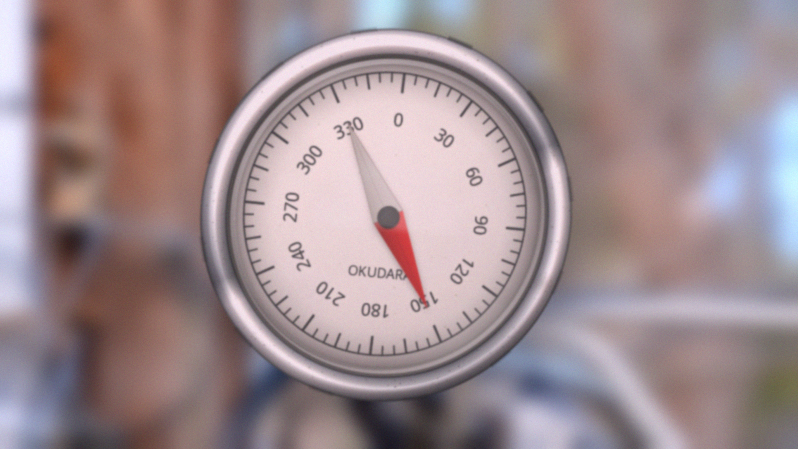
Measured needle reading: 150 °
